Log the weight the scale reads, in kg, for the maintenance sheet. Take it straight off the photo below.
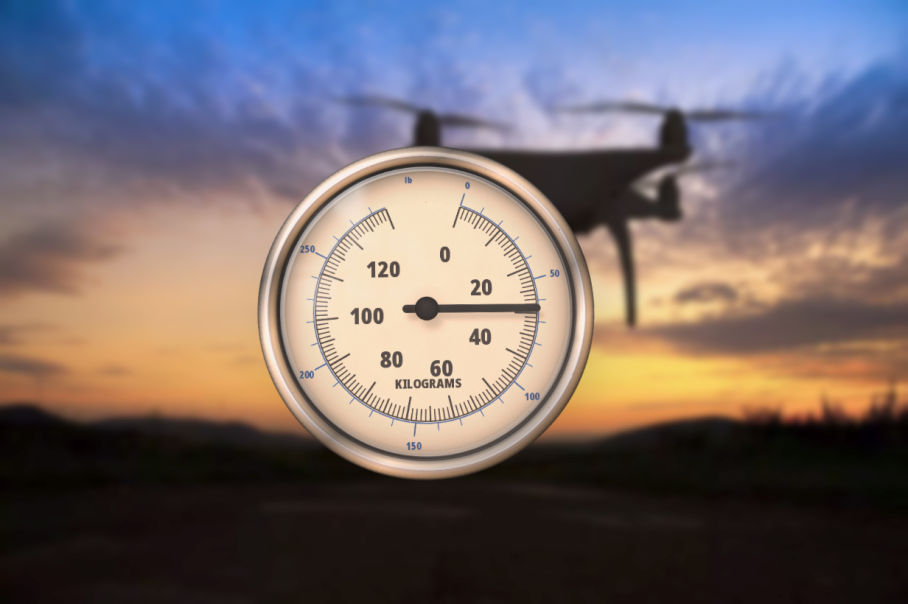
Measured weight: 29 kg
